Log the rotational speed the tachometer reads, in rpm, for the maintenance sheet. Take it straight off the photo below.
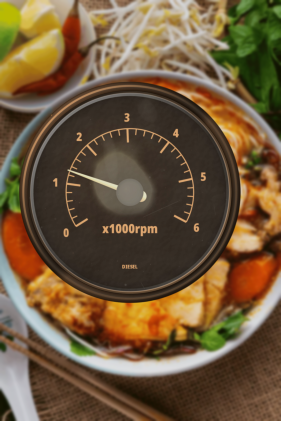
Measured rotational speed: 1300 rpm
